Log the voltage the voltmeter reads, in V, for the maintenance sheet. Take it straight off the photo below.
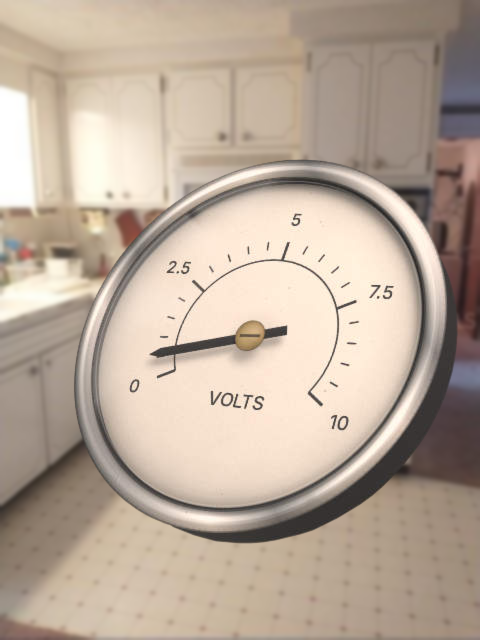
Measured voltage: 0.5 V
